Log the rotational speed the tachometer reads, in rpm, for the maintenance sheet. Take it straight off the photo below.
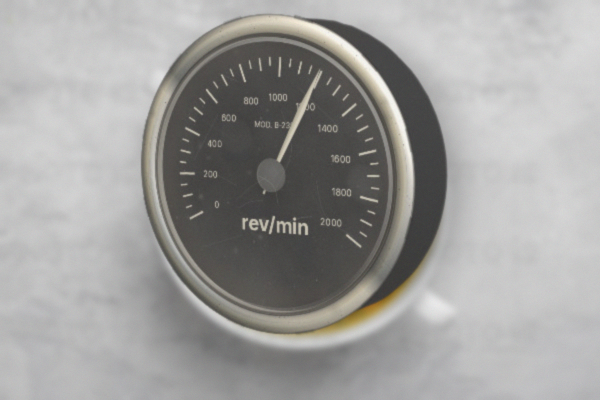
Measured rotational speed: 1200 rpm
